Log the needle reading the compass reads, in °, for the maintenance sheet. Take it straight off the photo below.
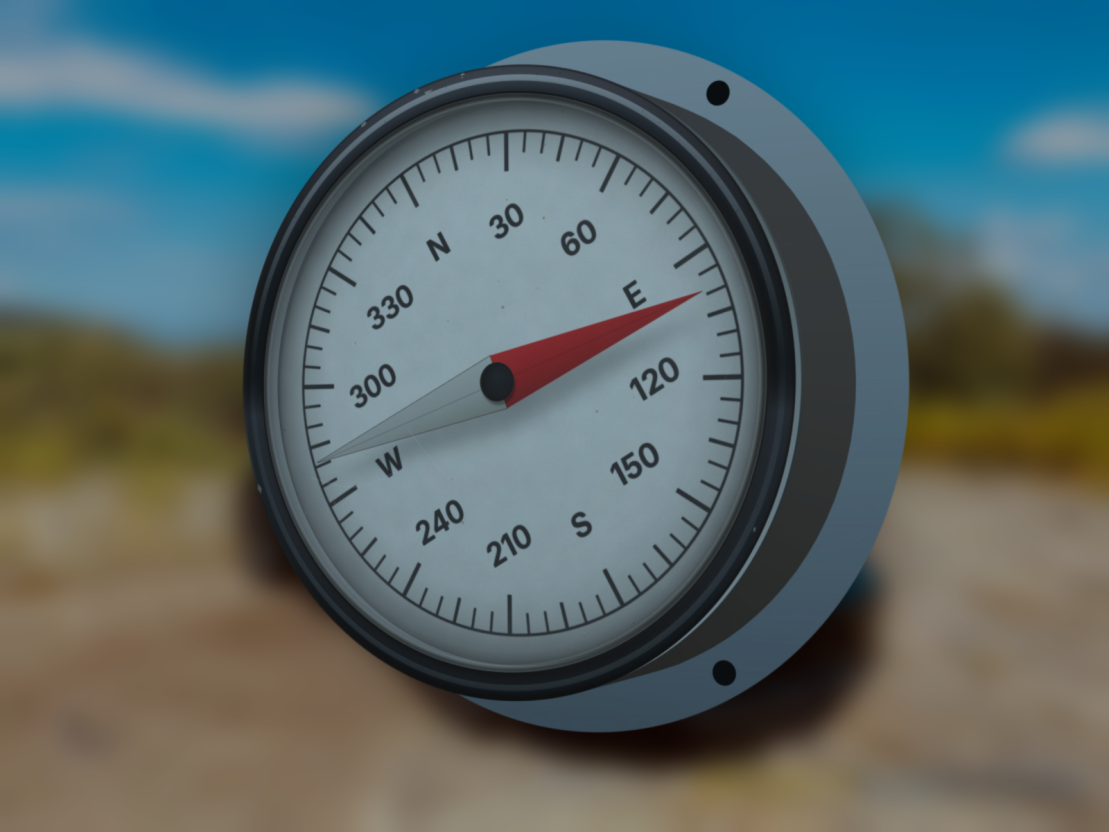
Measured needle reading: 100 °
